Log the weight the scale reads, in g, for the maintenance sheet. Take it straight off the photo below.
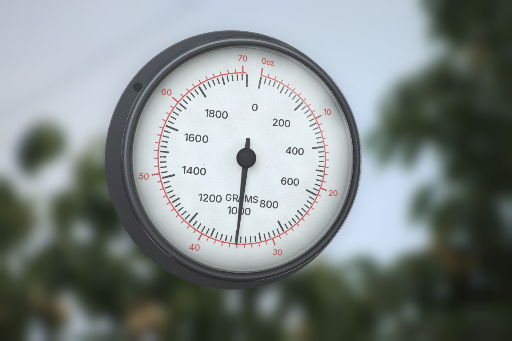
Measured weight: 1000 g
